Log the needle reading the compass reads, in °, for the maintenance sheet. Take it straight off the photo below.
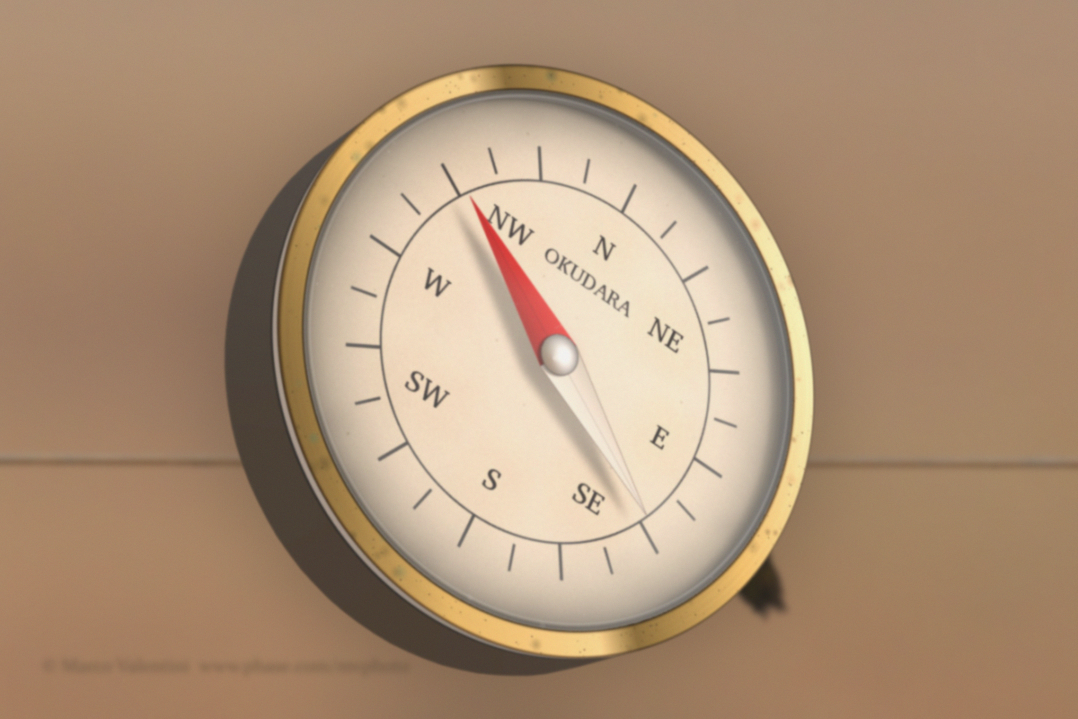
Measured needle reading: 300 °
